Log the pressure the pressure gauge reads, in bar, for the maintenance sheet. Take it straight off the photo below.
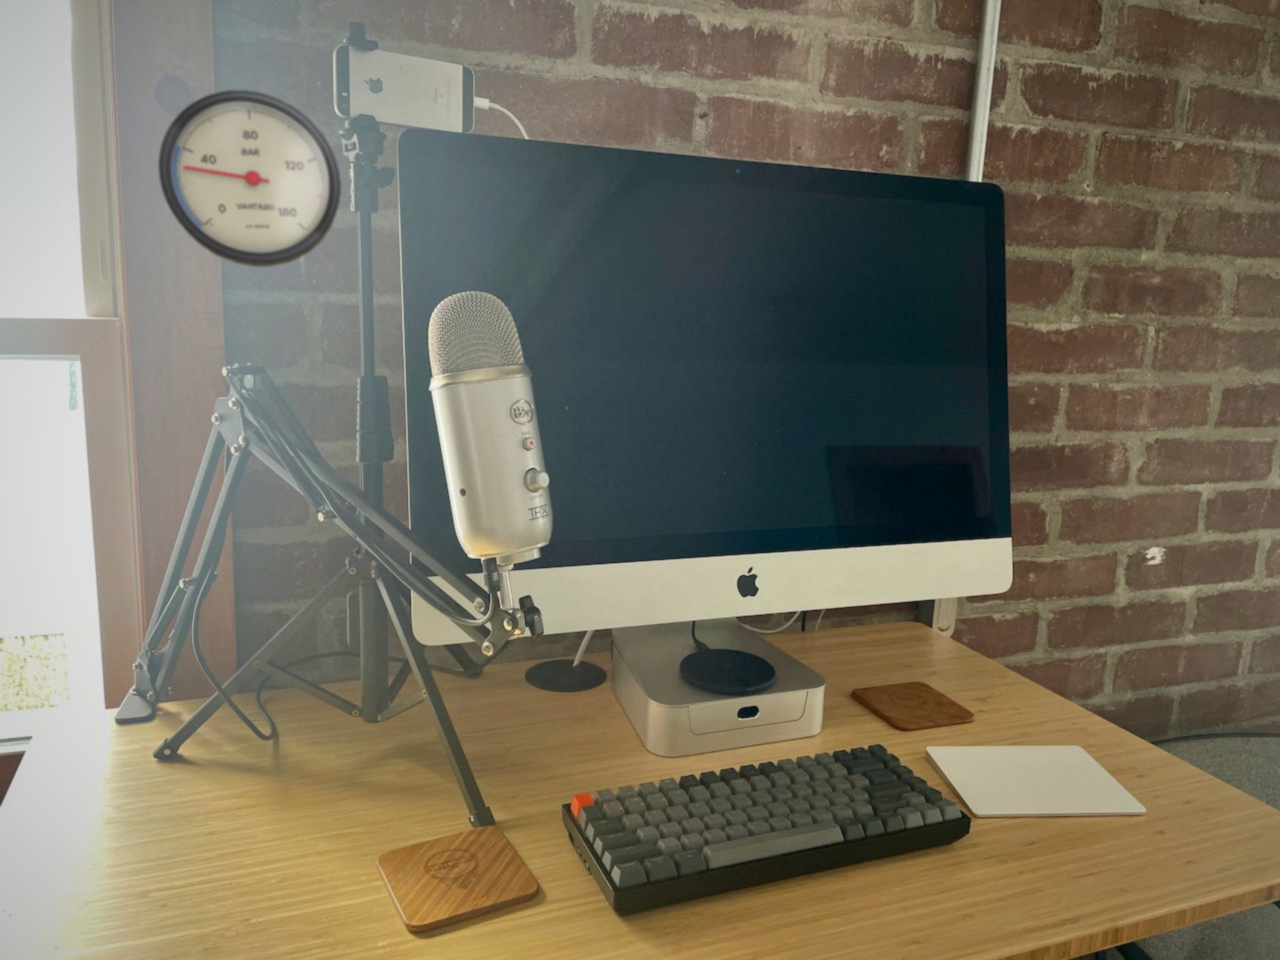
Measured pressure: 30 bar
